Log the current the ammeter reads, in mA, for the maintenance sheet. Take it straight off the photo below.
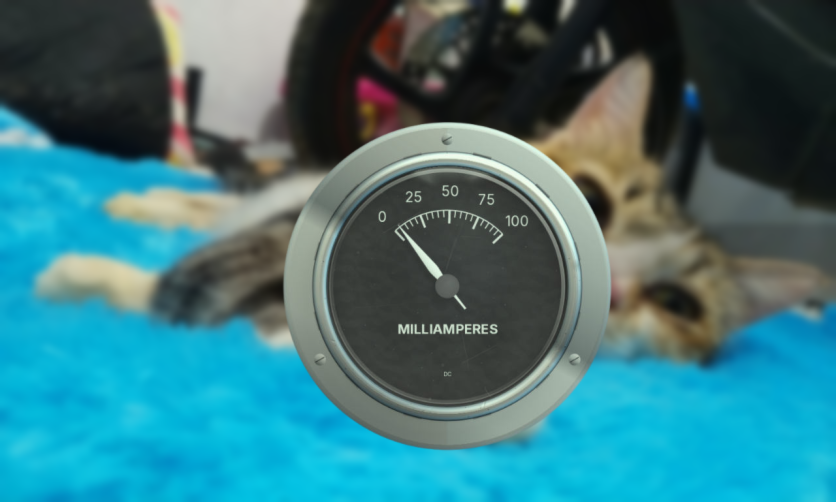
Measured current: 5 mA
